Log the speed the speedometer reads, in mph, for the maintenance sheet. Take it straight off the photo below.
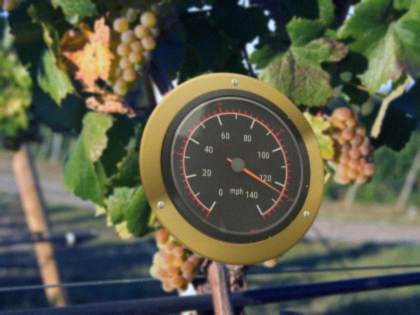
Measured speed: 125 mph
